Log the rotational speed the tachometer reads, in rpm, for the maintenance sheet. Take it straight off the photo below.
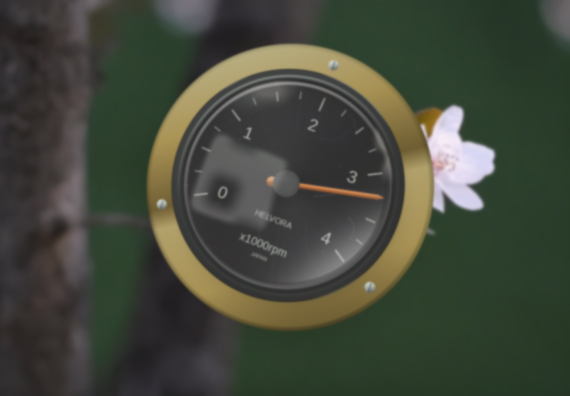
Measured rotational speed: 3250 rpm
